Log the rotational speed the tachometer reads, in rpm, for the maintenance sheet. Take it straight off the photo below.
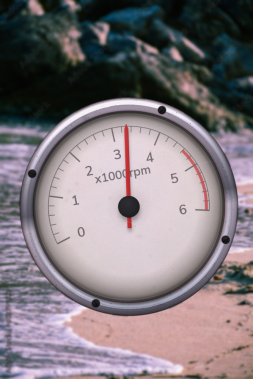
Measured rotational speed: 3300 rpm
